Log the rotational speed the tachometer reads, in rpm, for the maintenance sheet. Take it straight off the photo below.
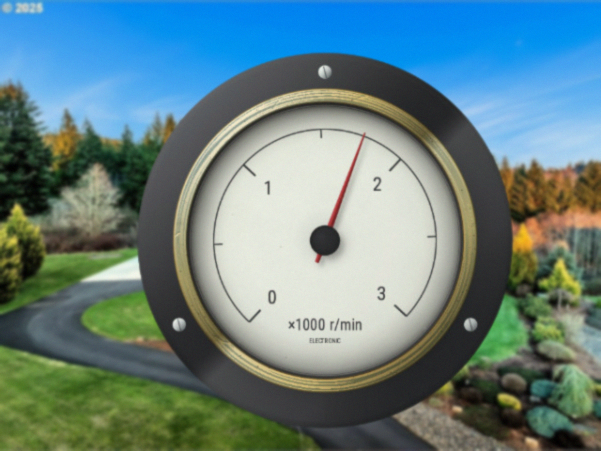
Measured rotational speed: 1750 rpm
